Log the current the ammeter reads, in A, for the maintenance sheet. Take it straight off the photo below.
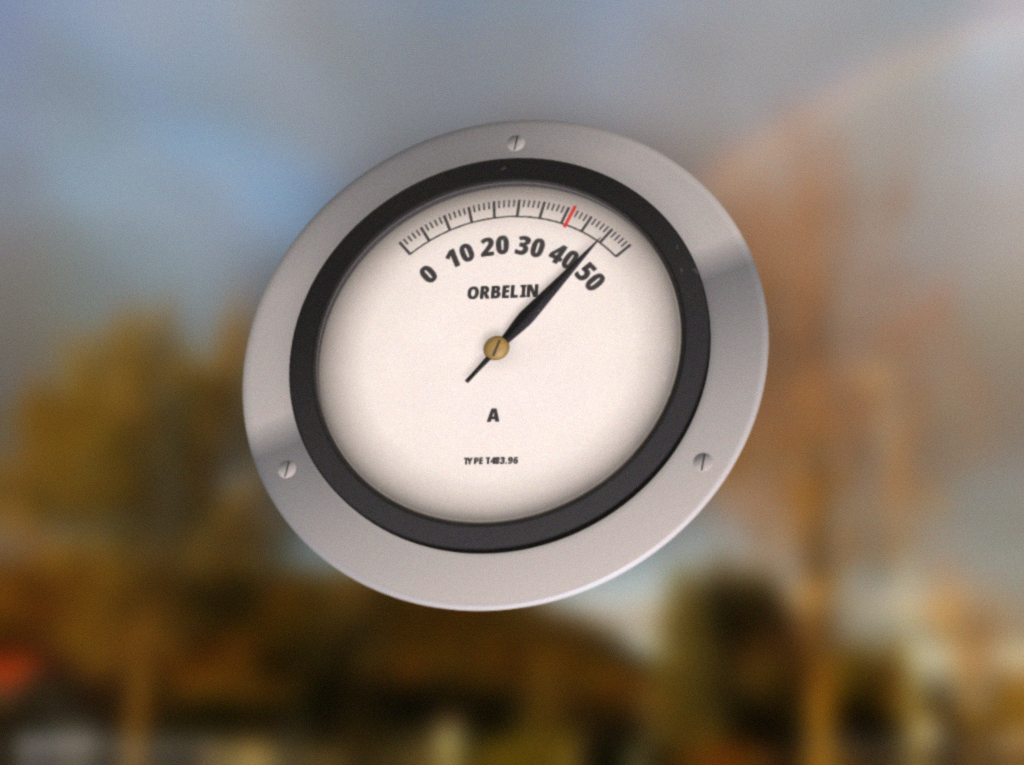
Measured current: 45 A
